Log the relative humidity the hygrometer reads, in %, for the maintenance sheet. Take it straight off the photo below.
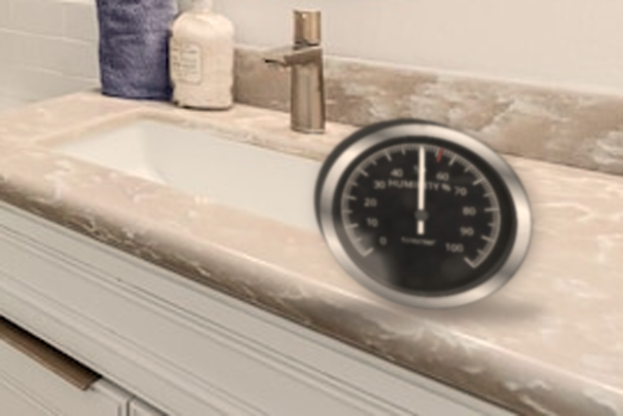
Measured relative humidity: 50 %
